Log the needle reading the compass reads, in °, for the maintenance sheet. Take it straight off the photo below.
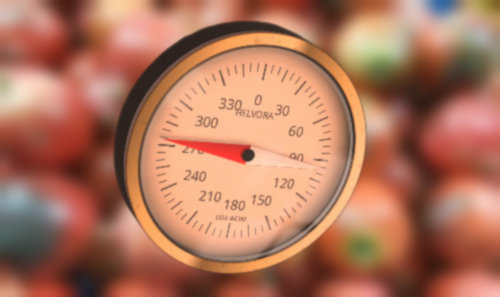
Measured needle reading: 275 °
